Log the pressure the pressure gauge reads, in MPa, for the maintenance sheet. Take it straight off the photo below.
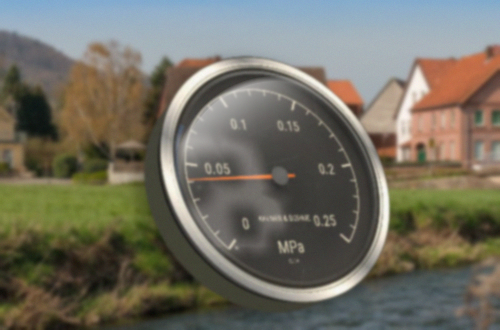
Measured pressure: 0.04 MPa
